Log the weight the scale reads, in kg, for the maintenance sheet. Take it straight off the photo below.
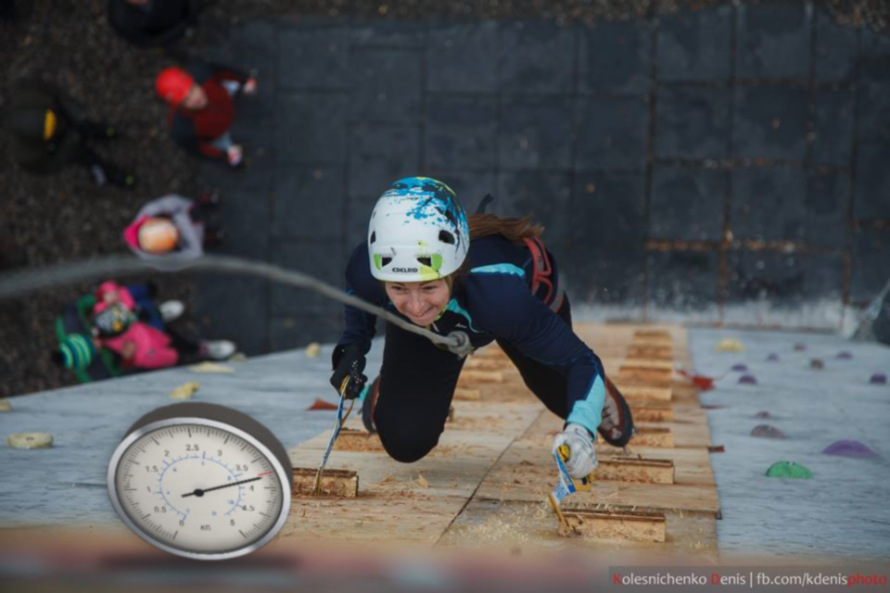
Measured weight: 3.75 kg
